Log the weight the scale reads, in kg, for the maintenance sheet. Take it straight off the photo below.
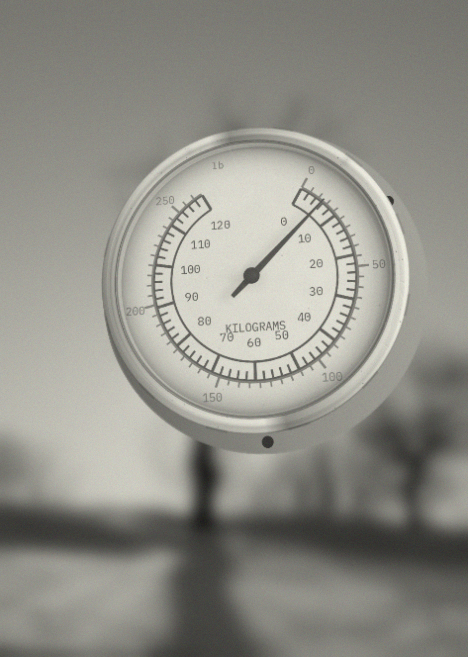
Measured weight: 6 kg
